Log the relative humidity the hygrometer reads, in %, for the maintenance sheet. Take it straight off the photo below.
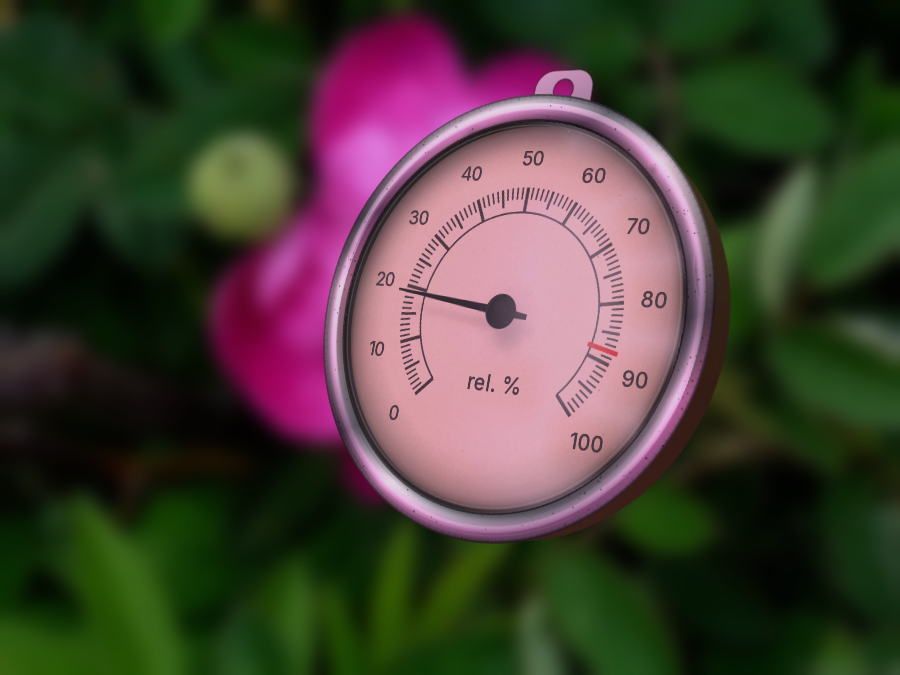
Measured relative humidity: 19 %
